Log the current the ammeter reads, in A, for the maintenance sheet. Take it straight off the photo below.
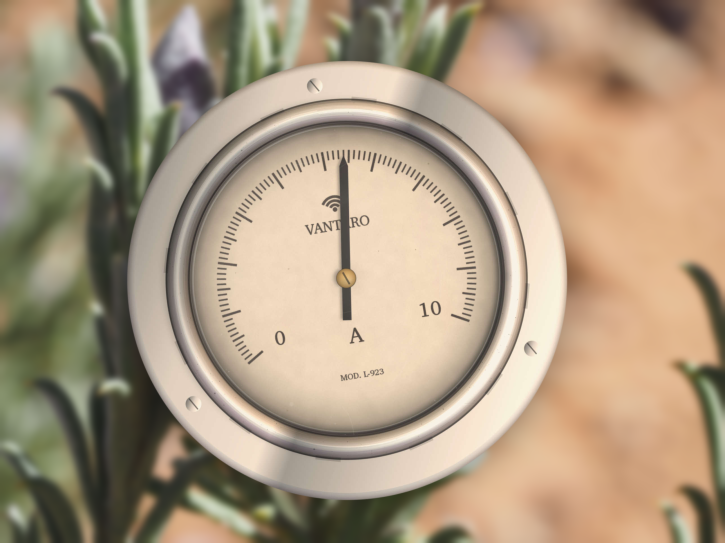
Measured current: 5.4 A
